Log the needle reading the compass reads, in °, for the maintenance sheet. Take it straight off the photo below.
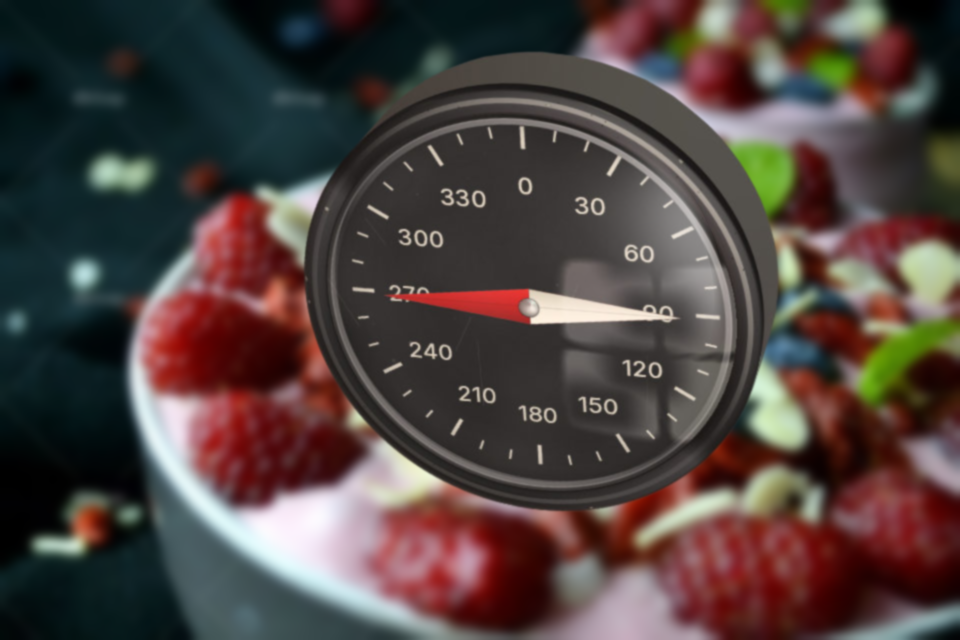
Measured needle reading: 270 °
